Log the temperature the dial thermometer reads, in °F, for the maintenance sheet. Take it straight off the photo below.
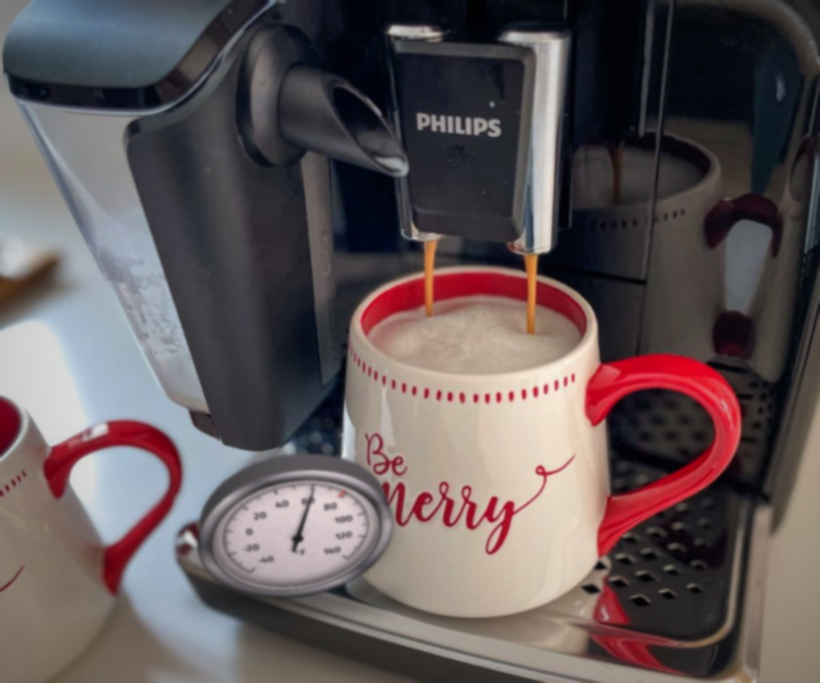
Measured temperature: 60 °F
